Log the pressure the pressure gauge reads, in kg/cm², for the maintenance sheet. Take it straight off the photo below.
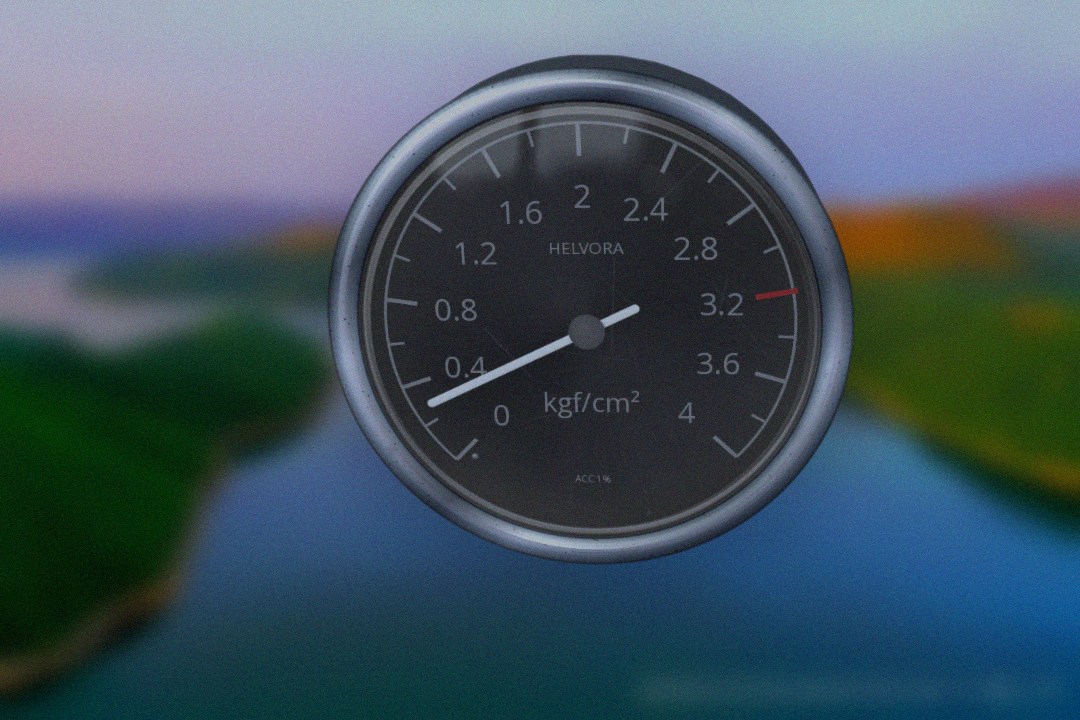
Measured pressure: 0.3 kg/cm²
